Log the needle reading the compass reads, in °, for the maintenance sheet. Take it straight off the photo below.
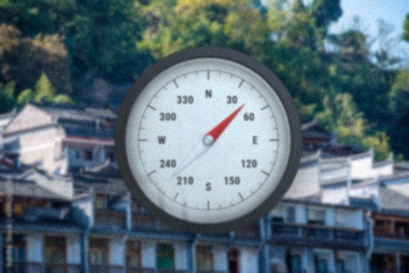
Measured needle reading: 45 °
